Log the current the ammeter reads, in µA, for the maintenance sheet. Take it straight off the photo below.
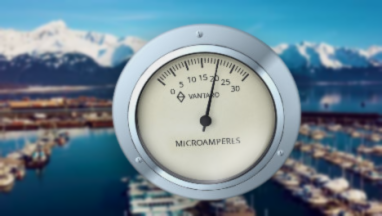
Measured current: 20 µA
